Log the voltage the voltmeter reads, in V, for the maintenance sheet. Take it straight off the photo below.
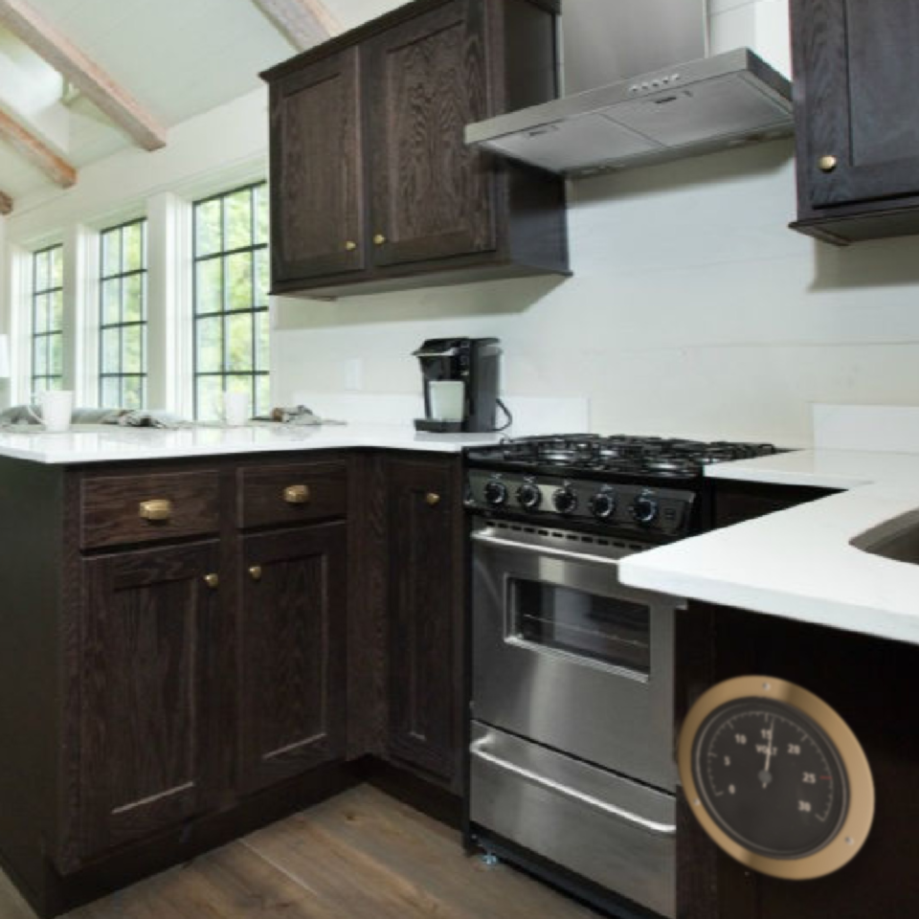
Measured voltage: 16 V
